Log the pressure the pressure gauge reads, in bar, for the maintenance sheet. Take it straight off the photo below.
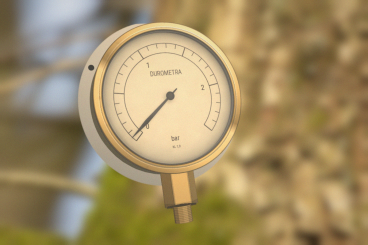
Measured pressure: 0.05 bar
